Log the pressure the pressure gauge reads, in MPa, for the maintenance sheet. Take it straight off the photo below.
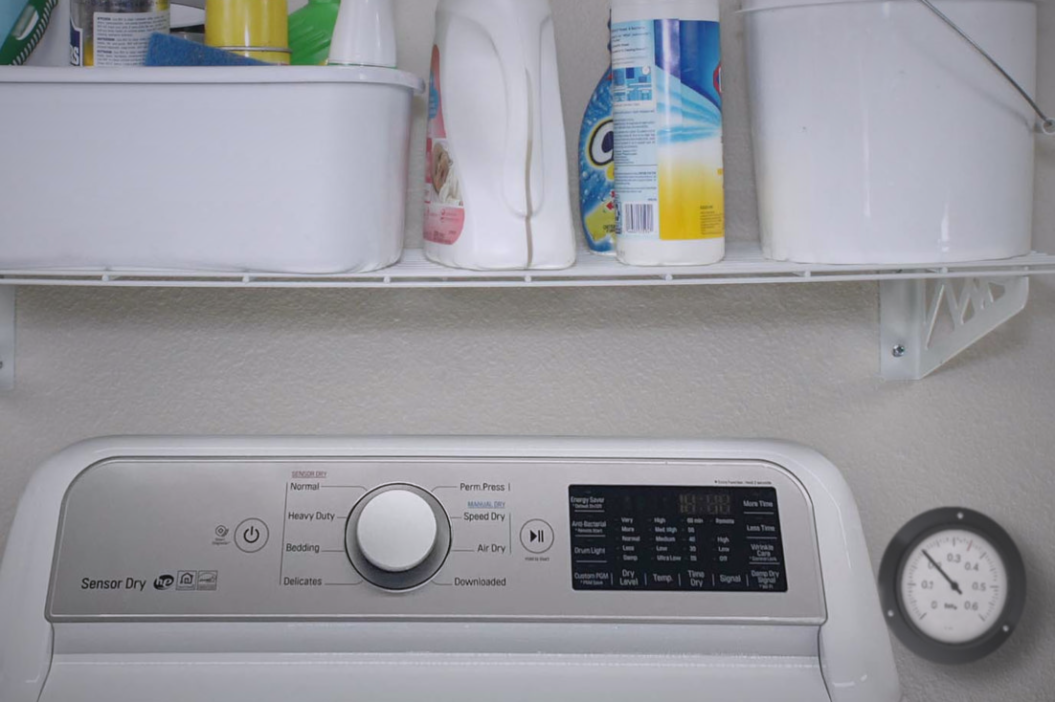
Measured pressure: 0.2 MPa
